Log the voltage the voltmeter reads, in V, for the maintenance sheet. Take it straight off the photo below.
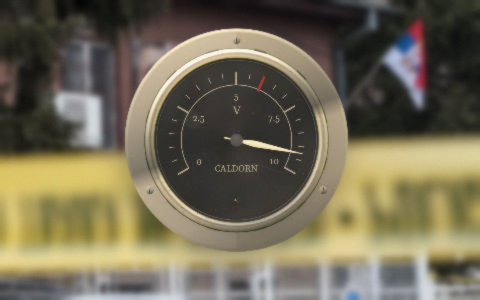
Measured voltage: 9.25 V
